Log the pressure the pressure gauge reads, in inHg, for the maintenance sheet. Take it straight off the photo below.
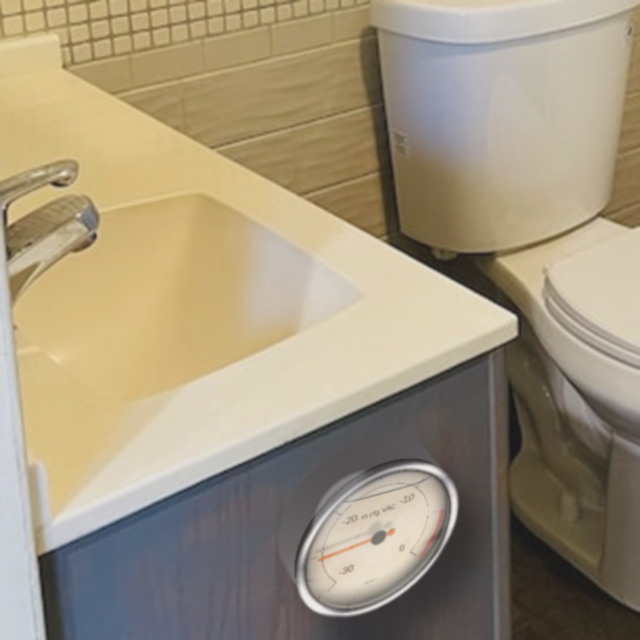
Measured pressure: -25 inHg
